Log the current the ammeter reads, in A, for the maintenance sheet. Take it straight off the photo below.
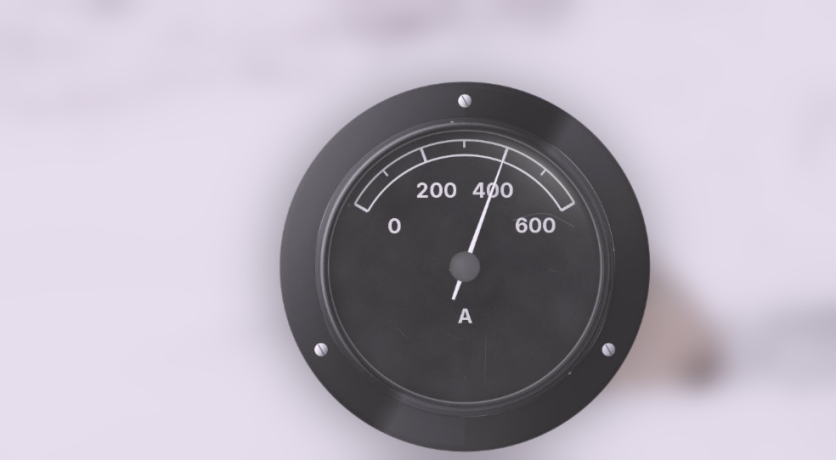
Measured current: 400 A
